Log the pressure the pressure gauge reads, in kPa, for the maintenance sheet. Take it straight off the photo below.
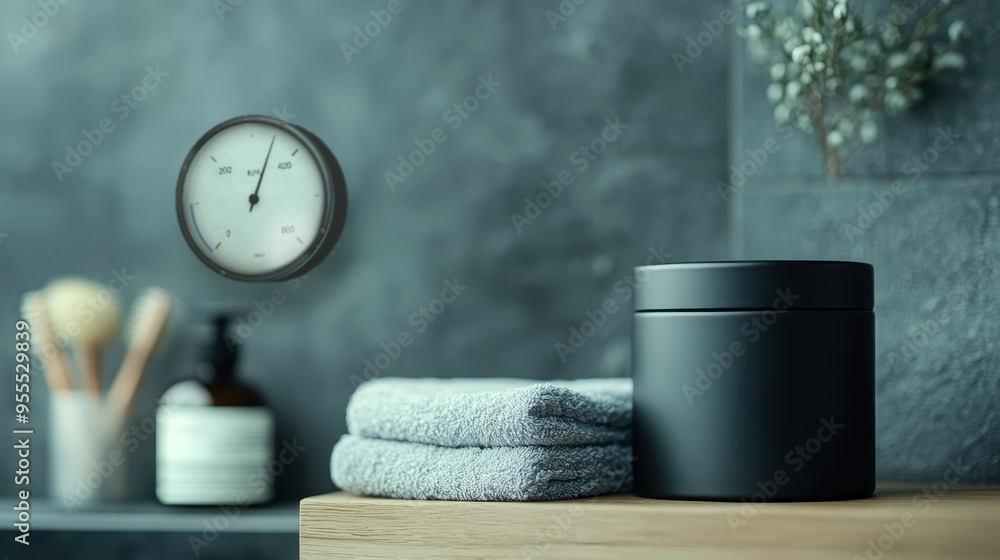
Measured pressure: 350 kPa
